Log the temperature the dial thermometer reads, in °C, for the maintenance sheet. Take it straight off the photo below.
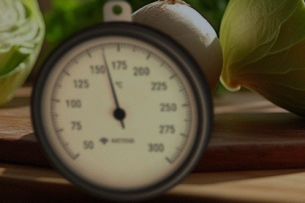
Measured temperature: 162.5 °C
